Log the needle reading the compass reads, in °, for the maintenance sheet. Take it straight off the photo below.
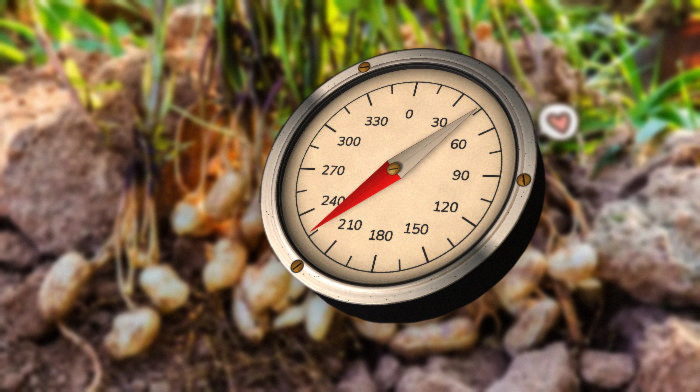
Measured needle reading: 225 °
